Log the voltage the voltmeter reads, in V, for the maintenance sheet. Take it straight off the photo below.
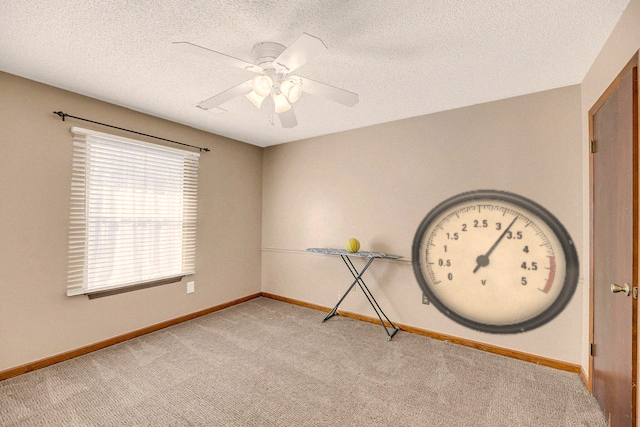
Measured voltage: 3.25 V
